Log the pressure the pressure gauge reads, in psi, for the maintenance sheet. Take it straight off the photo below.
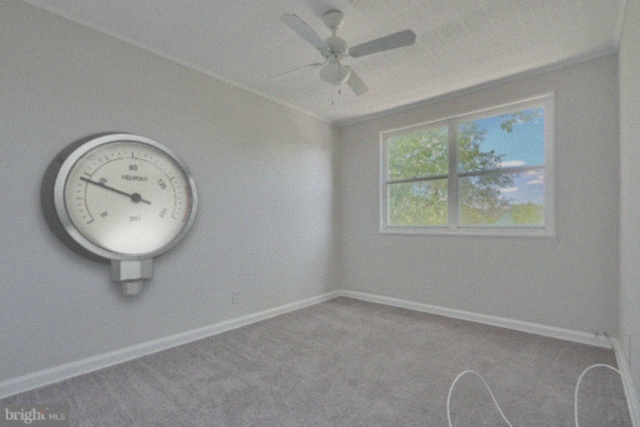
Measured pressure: 35 psi
